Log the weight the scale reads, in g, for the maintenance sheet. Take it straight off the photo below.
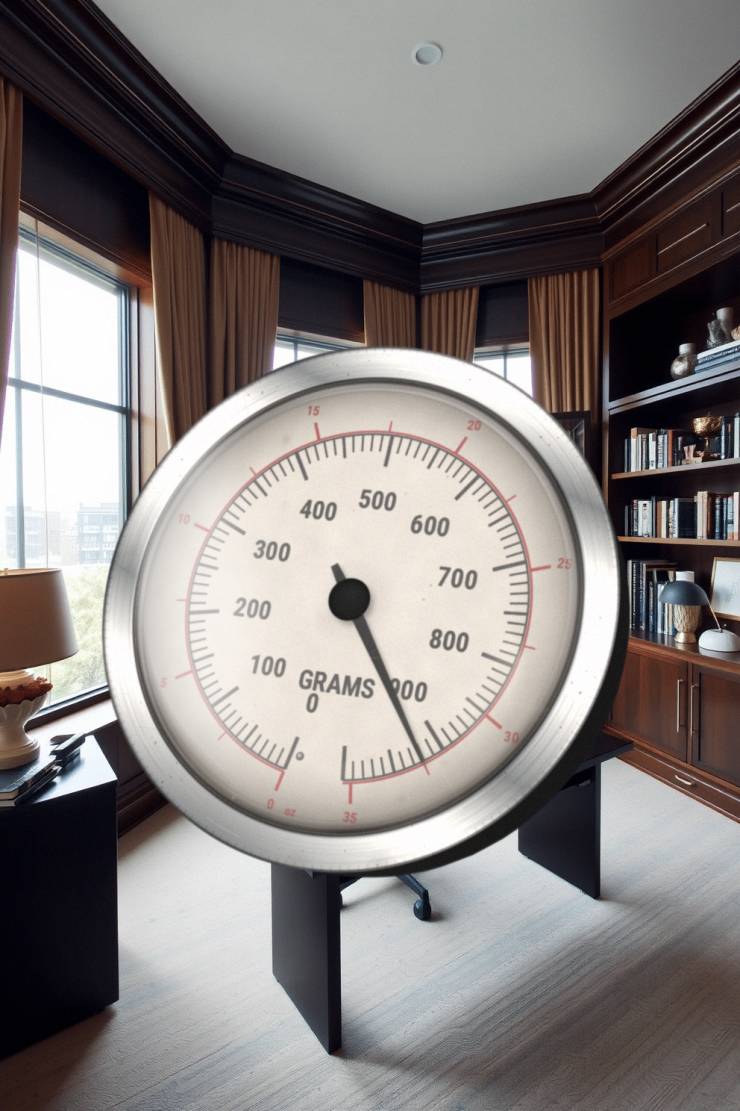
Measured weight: 920 g
